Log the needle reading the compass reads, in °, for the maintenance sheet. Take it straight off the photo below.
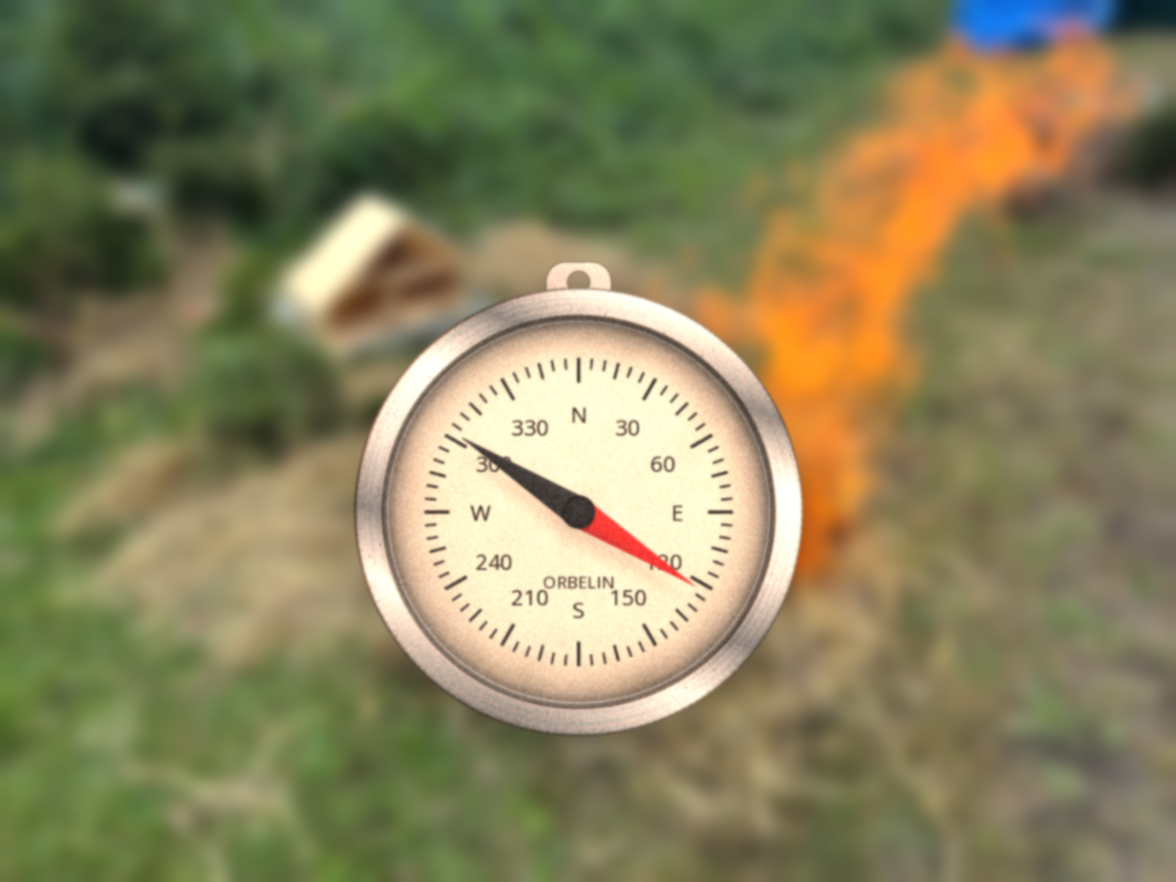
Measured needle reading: 122.5 °
